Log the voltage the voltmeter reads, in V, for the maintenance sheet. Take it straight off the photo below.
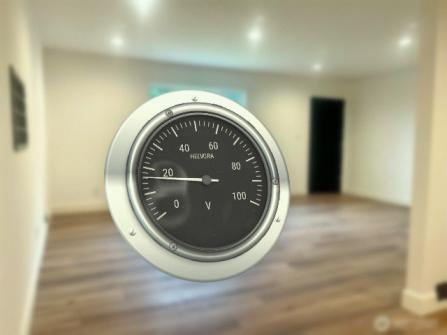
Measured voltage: 16 V
